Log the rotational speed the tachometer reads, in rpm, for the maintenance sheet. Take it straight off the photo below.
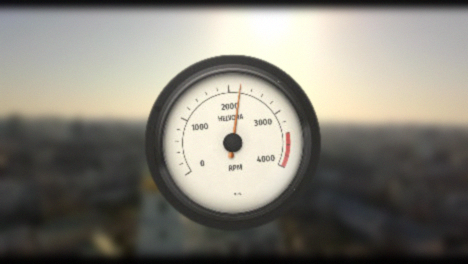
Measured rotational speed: 2200 rpm
